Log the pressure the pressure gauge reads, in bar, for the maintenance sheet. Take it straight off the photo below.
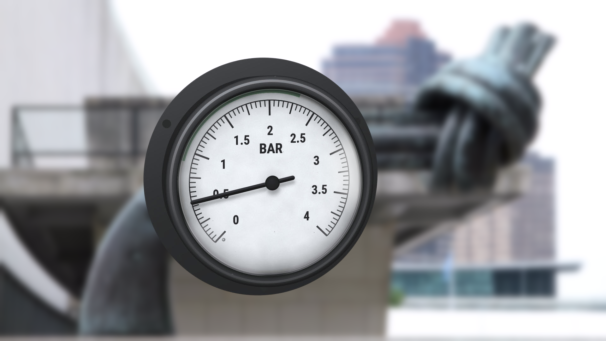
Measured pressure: 0.5 bar
